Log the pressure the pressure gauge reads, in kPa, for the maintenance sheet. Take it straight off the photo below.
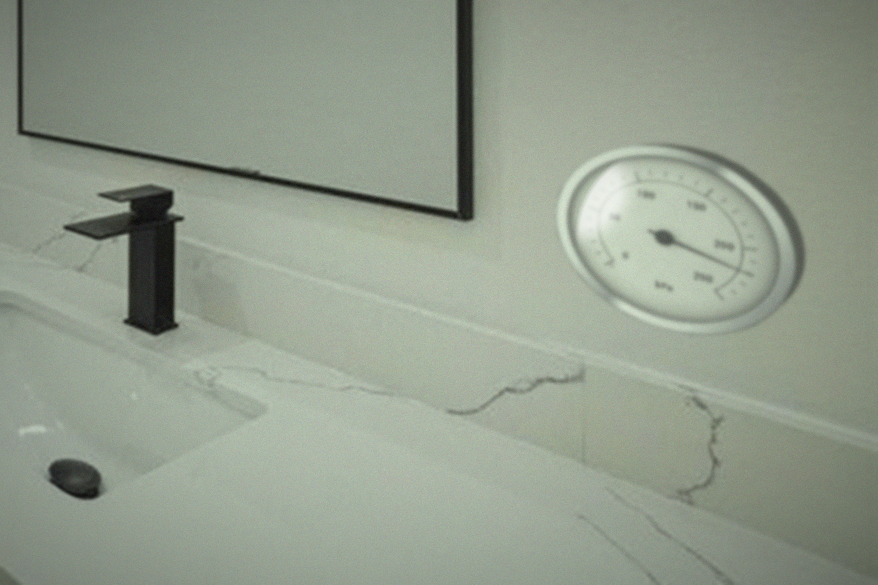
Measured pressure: 220 kPa
